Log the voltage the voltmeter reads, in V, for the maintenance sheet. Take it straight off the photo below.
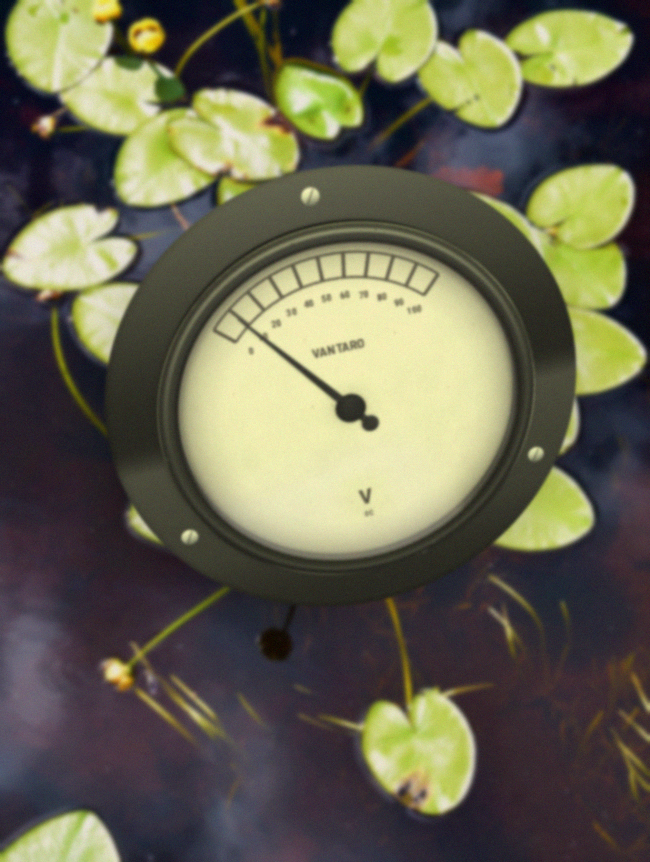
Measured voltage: 10 V
